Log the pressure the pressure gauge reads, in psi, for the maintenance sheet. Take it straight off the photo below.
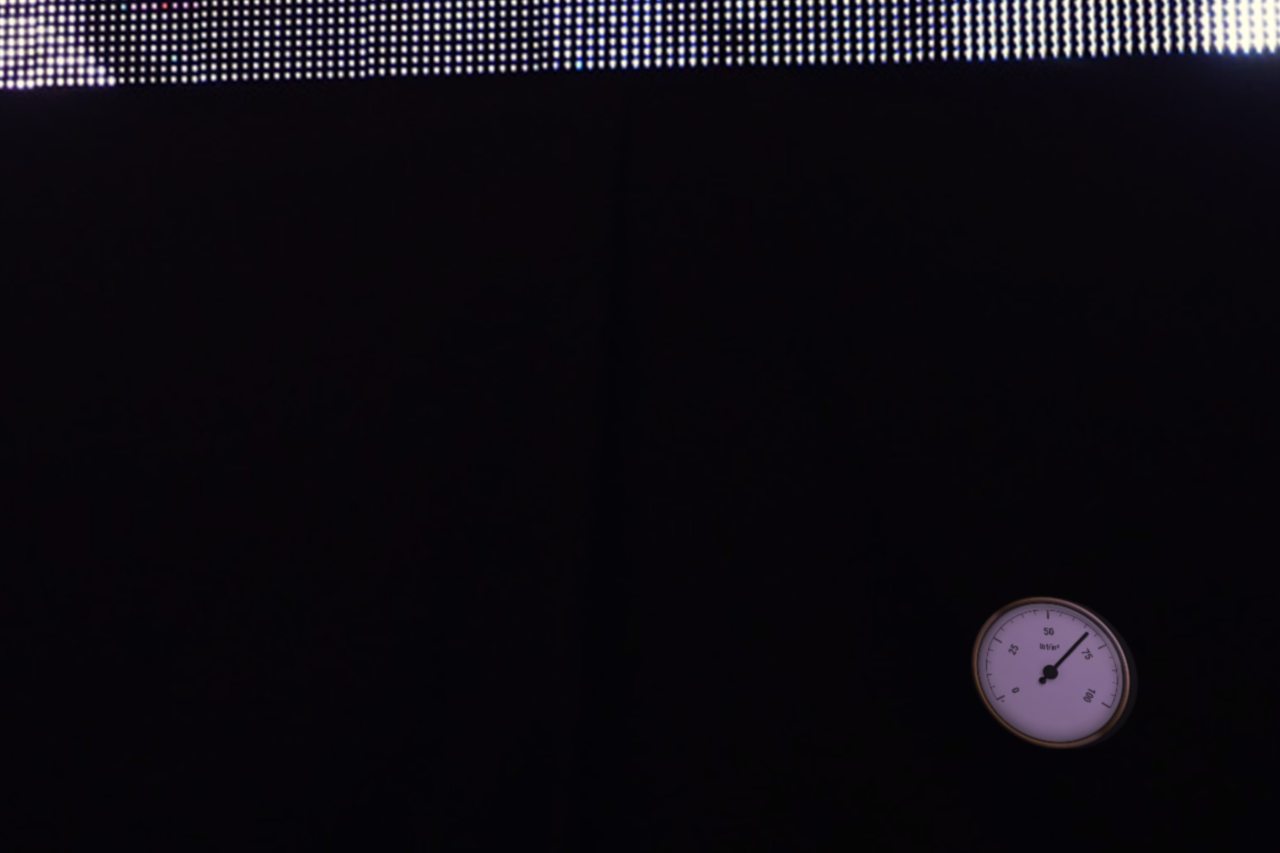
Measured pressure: 67.5 psi
